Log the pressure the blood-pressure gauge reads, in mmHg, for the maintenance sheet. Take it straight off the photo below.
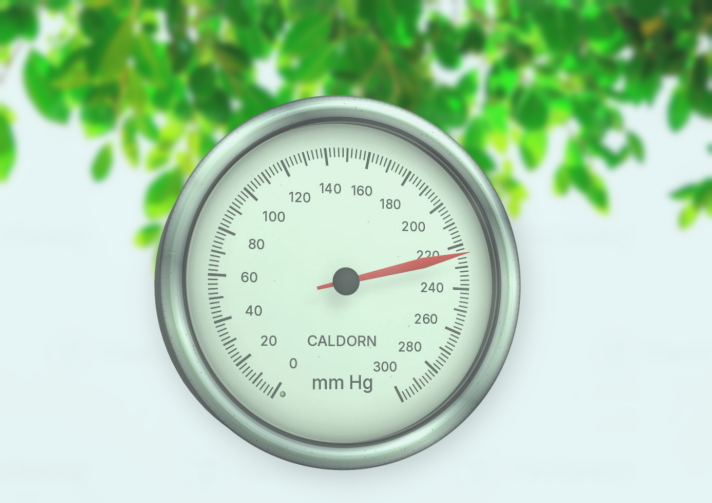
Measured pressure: 224 mmHg
